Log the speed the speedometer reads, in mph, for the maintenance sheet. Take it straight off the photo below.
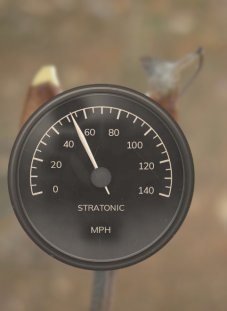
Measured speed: 52.5 mph
